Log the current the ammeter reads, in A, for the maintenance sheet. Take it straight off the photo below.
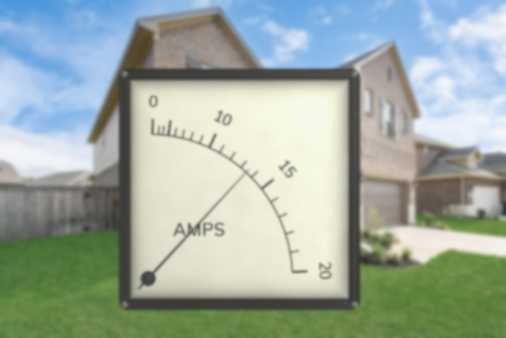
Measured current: 13.5 A
